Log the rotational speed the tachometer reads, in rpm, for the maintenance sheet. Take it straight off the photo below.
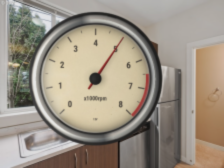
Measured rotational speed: 5000 rpm
